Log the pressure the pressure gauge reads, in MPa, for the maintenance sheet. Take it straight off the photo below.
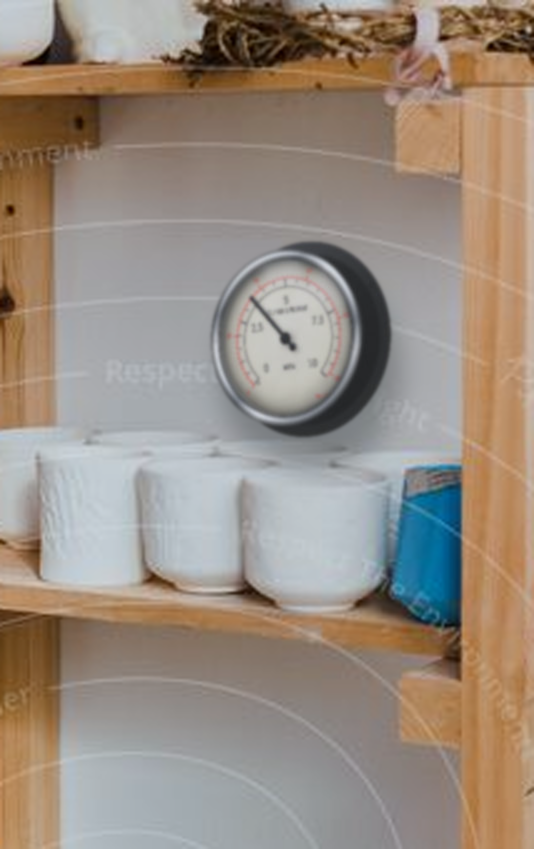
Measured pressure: 3.5 MPa
